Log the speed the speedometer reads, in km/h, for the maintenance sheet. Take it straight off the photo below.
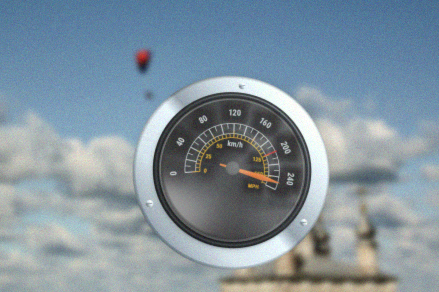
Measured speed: 250 km/h
